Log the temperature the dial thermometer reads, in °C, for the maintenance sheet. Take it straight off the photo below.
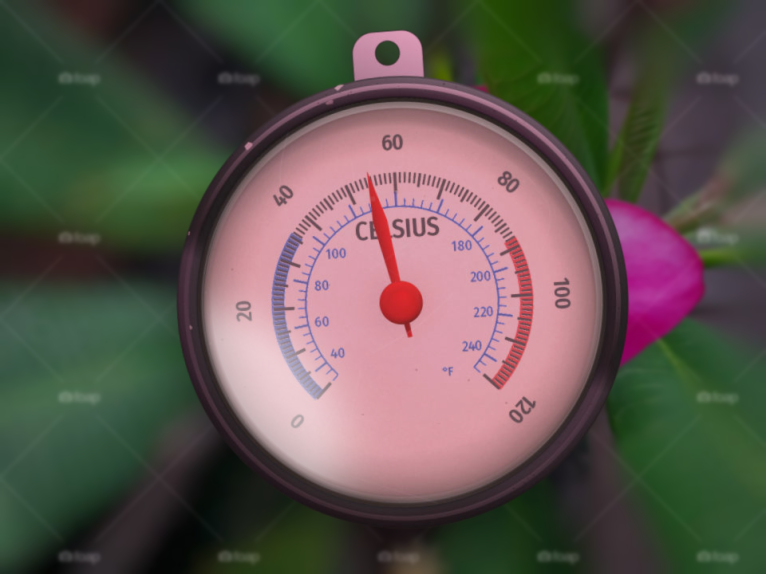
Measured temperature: 55 °C
